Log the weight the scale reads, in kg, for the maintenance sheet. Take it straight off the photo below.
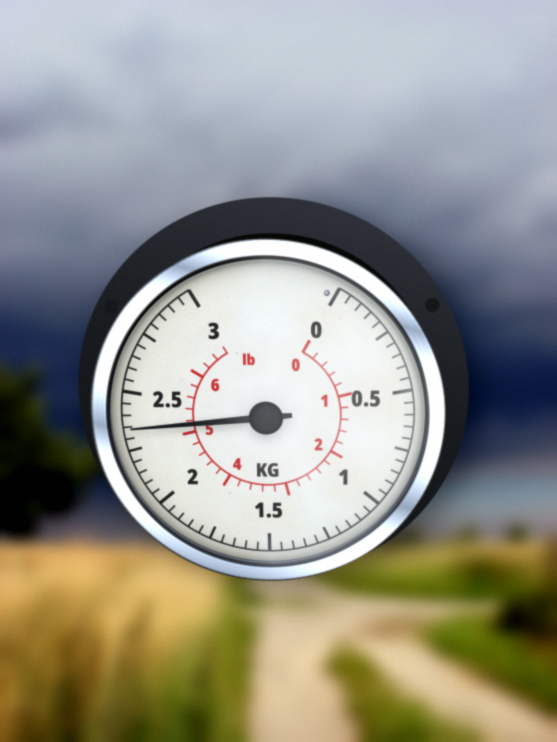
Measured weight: 2.35 kg
